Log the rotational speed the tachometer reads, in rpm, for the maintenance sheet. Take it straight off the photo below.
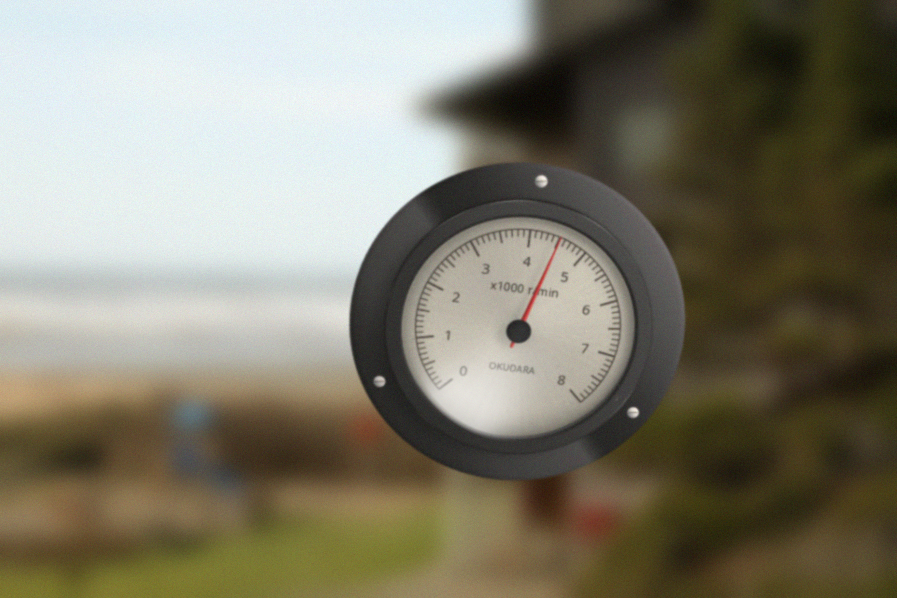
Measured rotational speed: 4500 rpm
